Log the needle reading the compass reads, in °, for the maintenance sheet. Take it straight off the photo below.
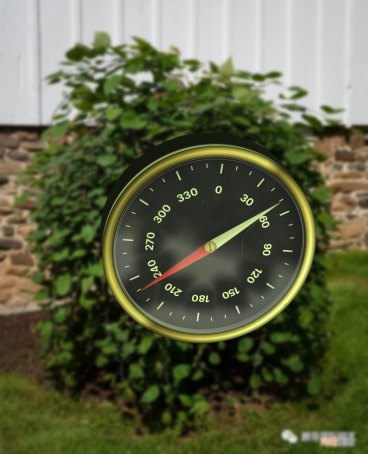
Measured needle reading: 230 °
